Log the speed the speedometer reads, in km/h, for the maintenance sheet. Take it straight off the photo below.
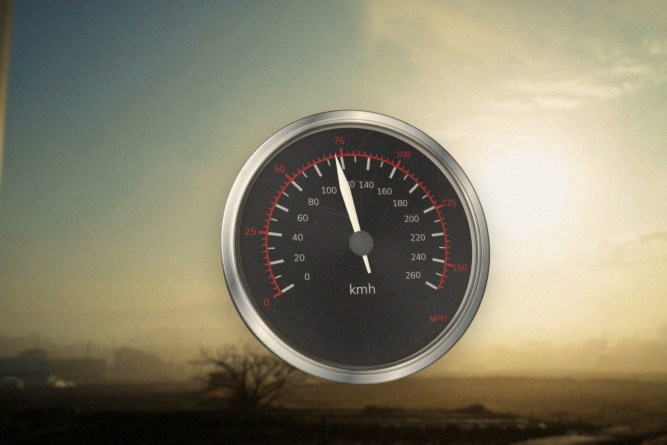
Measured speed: 115 km/h
